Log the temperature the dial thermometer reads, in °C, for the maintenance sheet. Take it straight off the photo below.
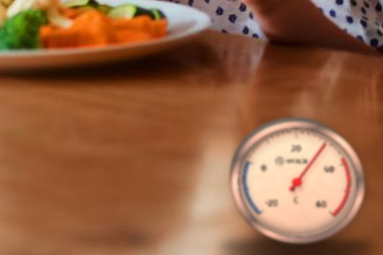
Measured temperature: 30 °C
